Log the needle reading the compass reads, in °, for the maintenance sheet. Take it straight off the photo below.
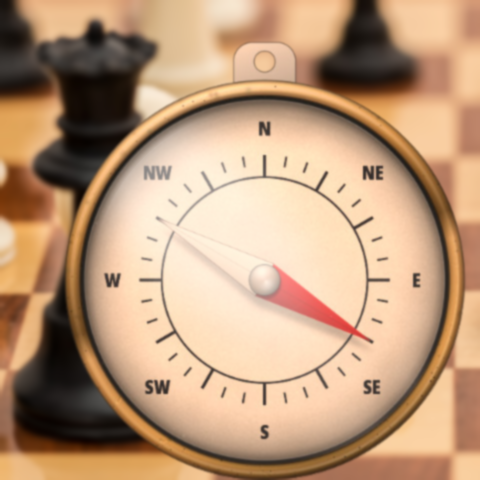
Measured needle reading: 120 °
